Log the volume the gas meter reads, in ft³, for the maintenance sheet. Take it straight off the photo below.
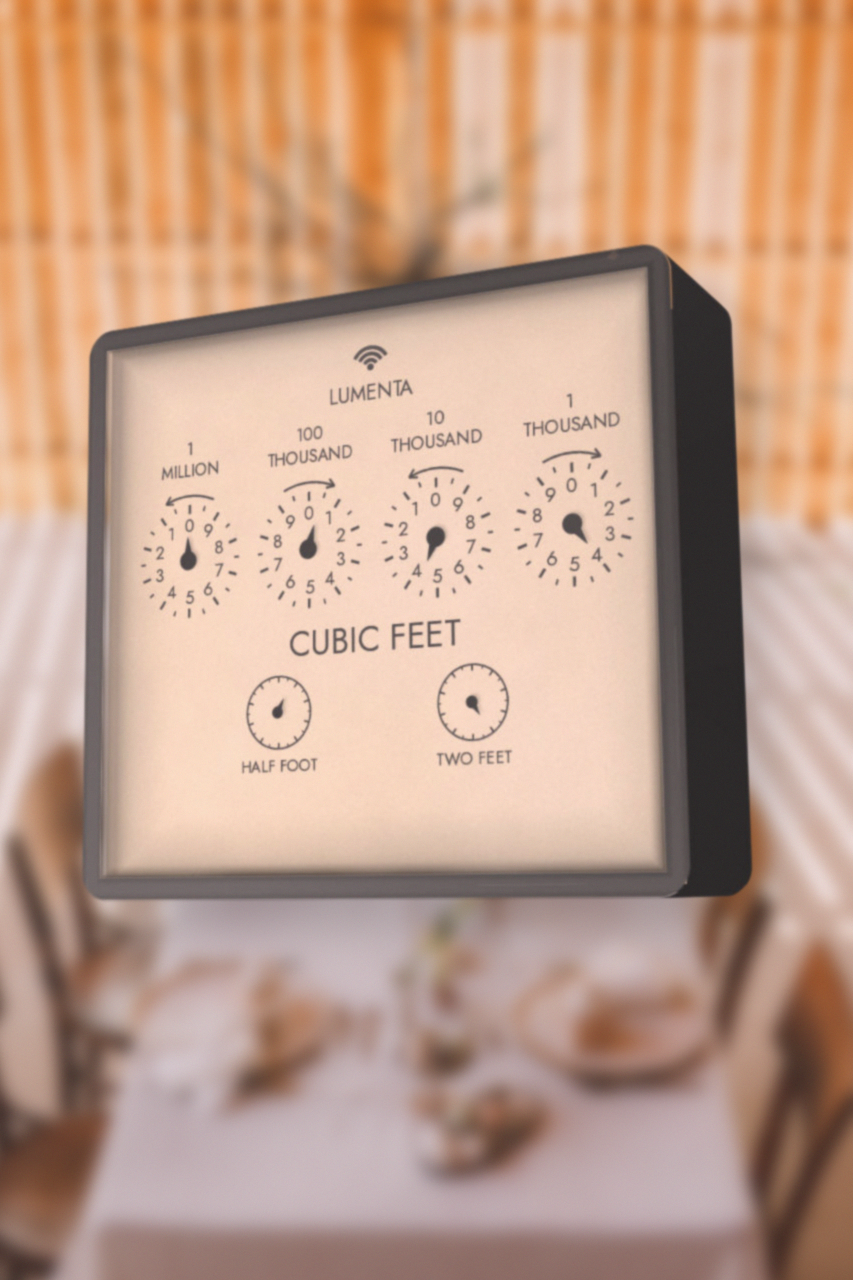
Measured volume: 4400 ft³
